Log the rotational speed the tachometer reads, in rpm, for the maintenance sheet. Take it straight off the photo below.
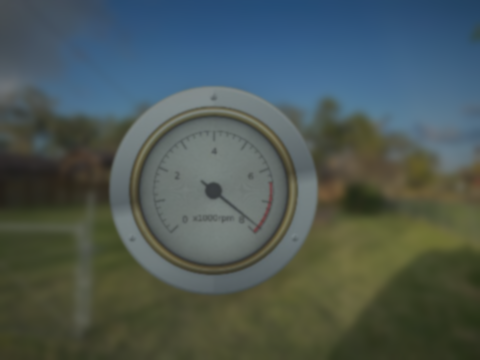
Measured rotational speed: 7800 rpm
